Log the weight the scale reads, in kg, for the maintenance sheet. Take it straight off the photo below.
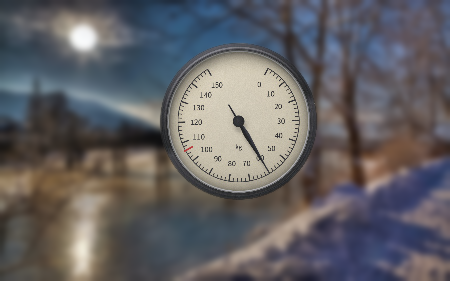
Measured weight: 60 kg
